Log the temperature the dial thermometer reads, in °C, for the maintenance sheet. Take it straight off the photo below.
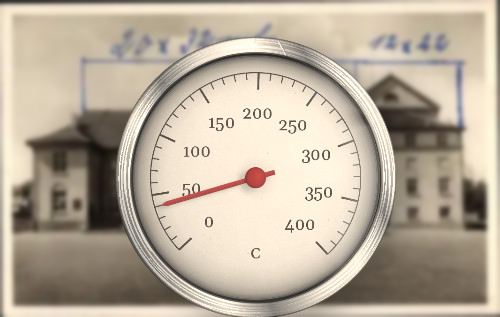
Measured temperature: 40 °C
